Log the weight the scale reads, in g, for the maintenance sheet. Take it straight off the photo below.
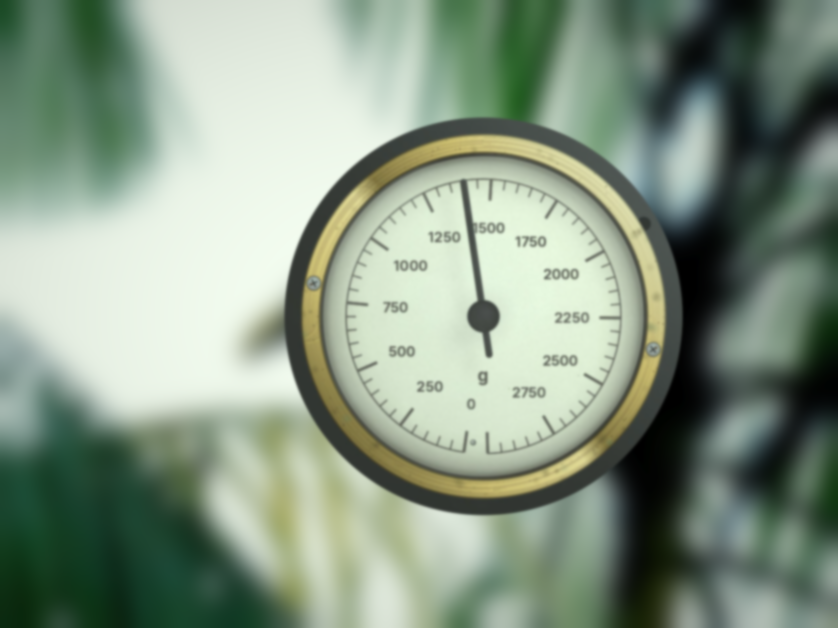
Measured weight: 1400 g
